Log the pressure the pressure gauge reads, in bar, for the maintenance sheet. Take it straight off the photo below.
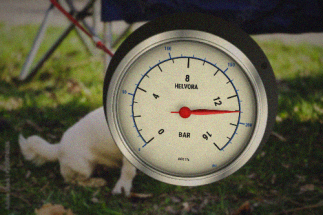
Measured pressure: 13 bar
